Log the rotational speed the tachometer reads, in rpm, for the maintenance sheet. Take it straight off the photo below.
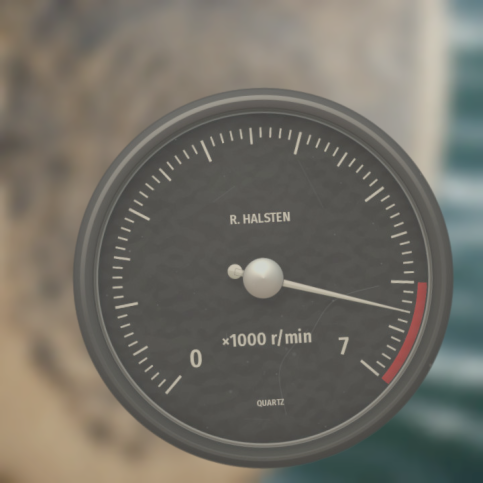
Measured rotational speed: 6300 rpm
